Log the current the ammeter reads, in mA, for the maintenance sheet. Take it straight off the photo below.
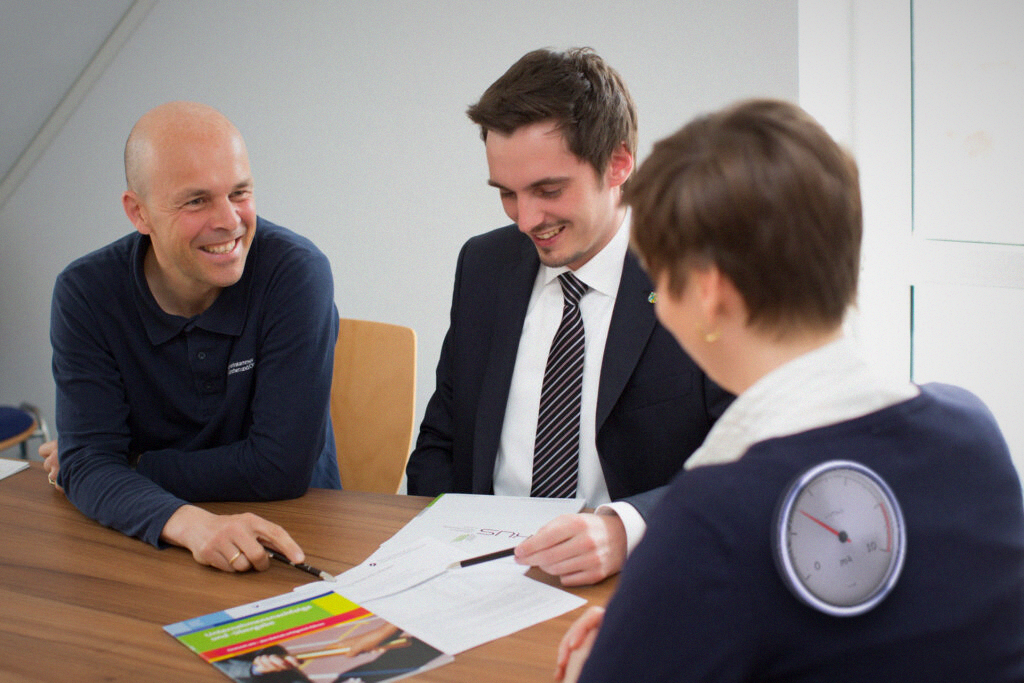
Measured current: 3 mA
